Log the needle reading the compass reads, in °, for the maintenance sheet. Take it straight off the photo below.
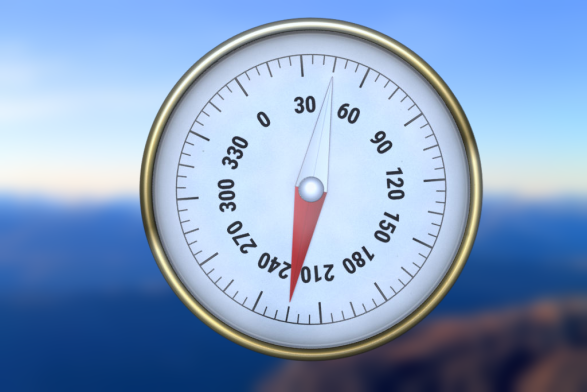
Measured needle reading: 225 °
